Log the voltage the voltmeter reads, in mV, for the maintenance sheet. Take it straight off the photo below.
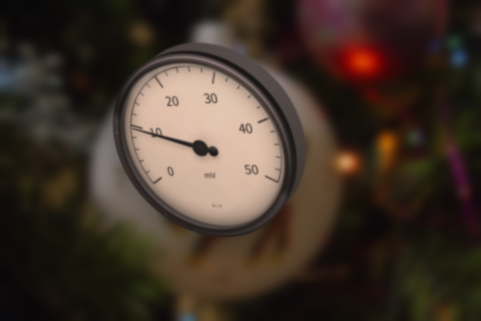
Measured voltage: 10 mV
